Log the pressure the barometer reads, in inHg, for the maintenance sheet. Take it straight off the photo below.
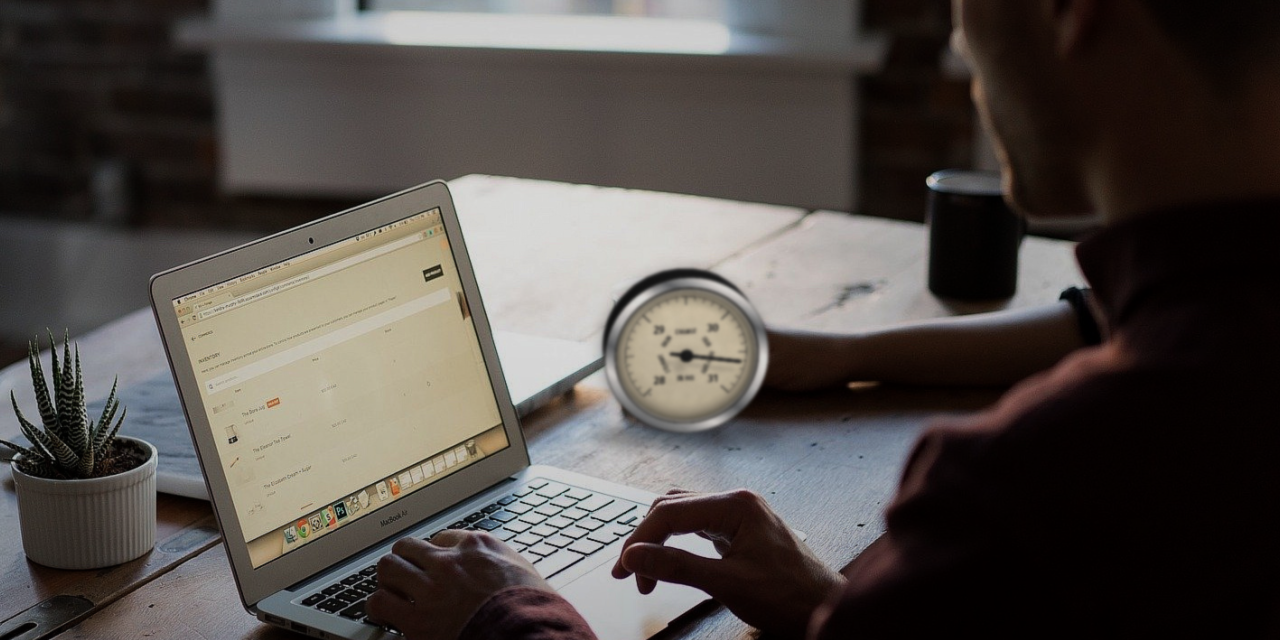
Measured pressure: 30.6 inHg
